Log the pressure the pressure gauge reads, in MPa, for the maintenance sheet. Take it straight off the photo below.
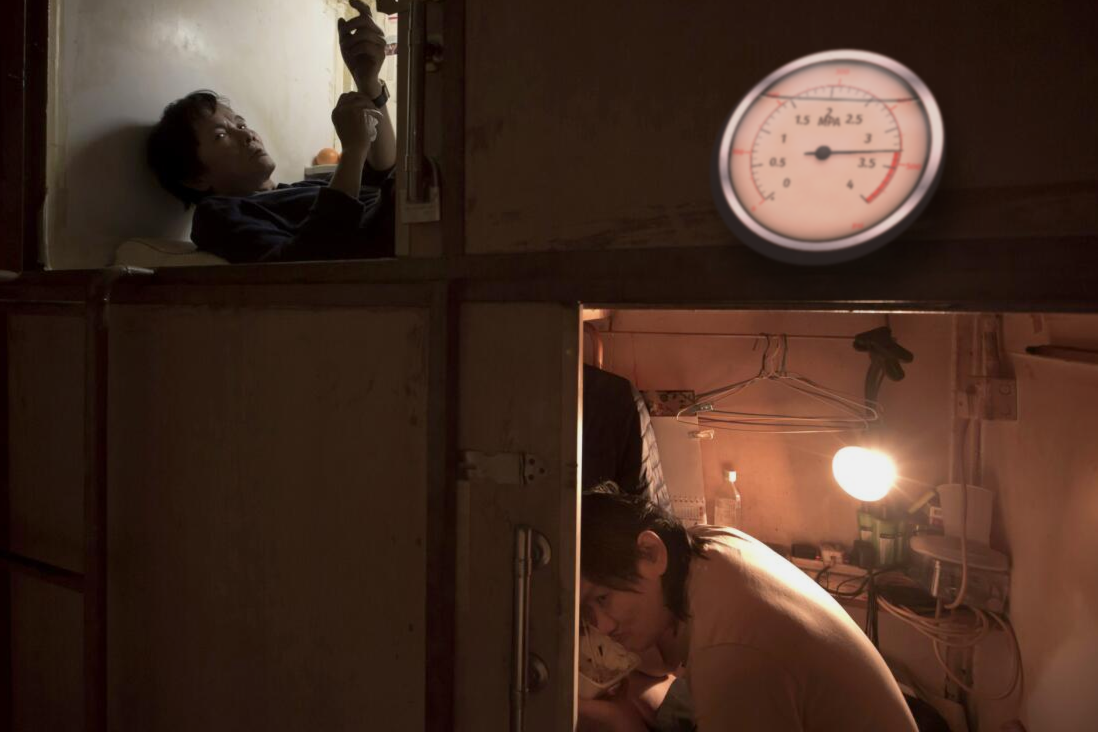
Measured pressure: 3.3 MPa
